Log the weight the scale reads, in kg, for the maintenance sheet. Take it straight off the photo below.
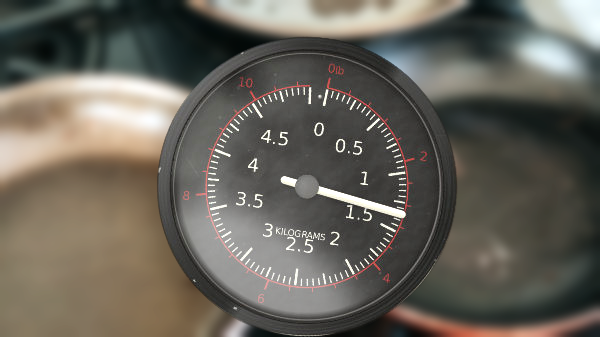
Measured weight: 1.35 kg
